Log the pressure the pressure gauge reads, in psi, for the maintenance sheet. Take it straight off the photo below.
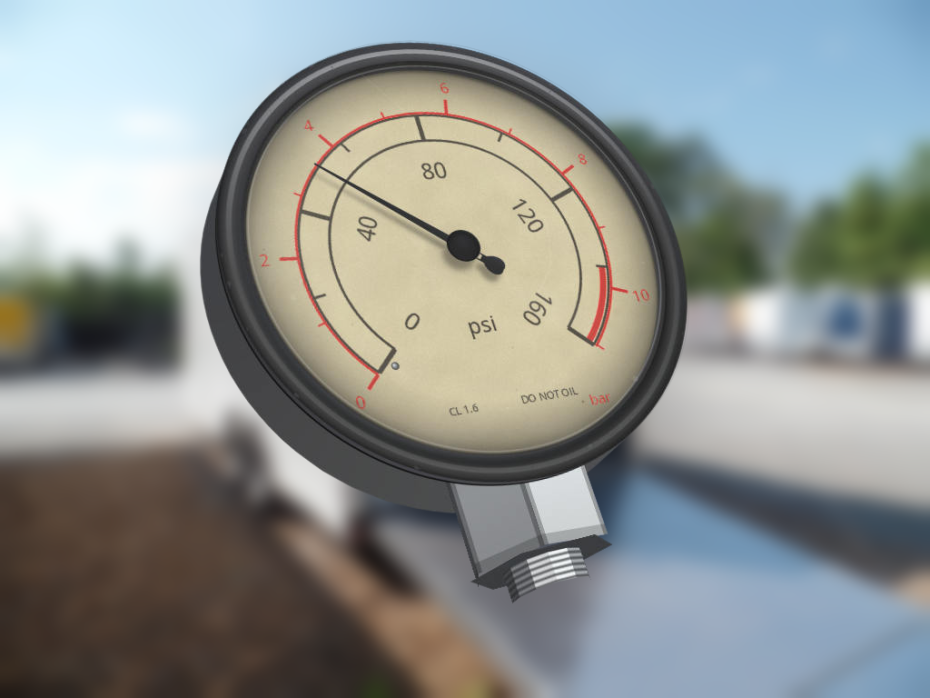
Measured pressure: 50 psi
